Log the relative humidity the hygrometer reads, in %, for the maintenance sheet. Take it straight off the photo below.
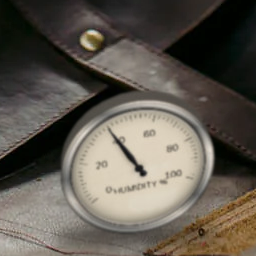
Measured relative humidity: 40 %
